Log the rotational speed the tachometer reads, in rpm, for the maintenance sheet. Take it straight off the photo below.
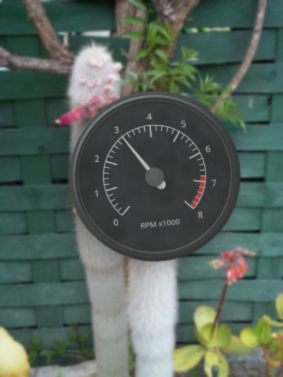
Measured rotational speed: 3000 rpm
